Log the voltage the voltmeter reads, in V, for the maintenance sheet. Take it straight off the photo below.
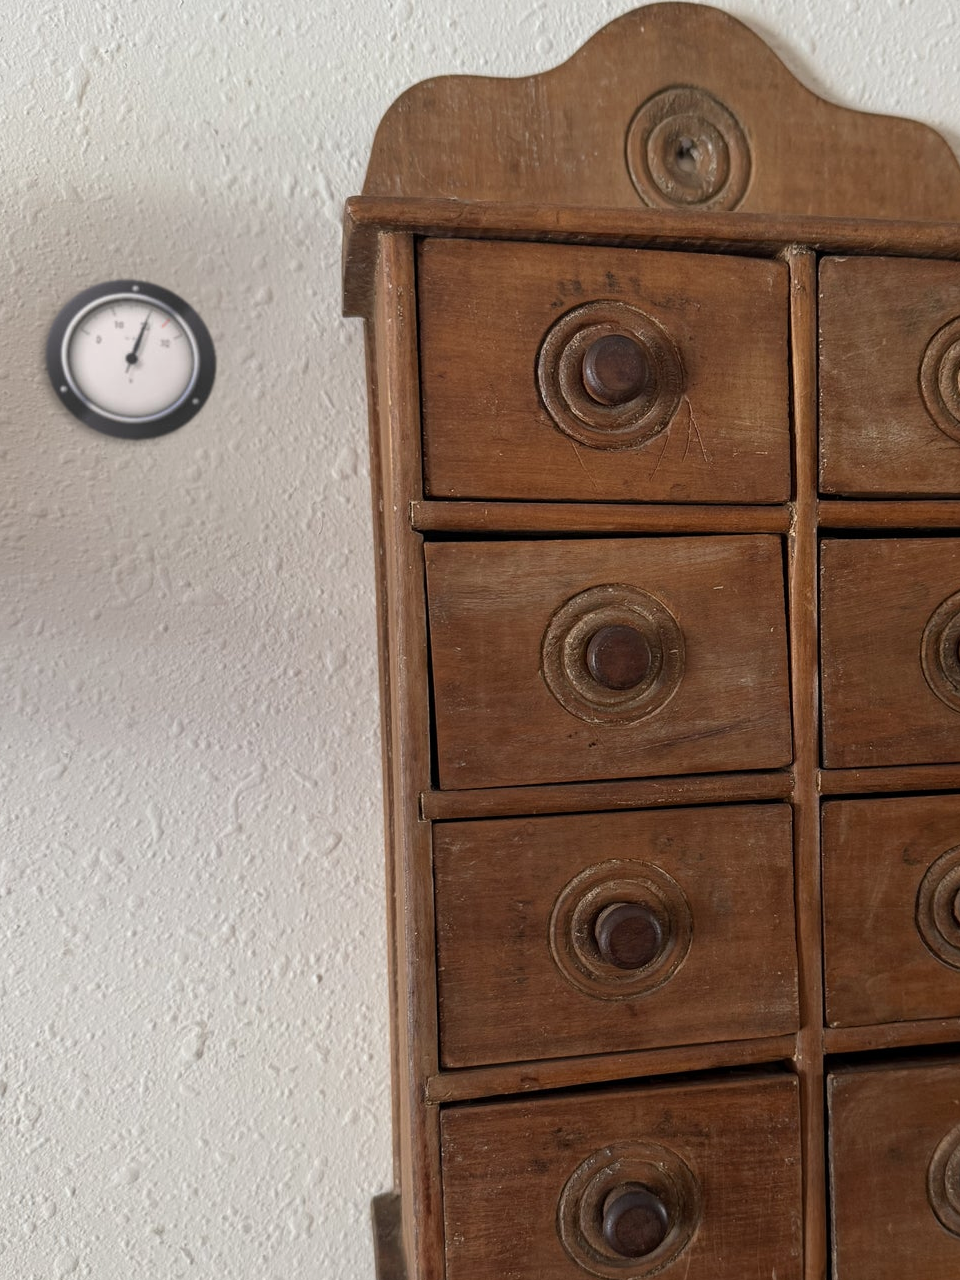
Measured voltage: 20 V
